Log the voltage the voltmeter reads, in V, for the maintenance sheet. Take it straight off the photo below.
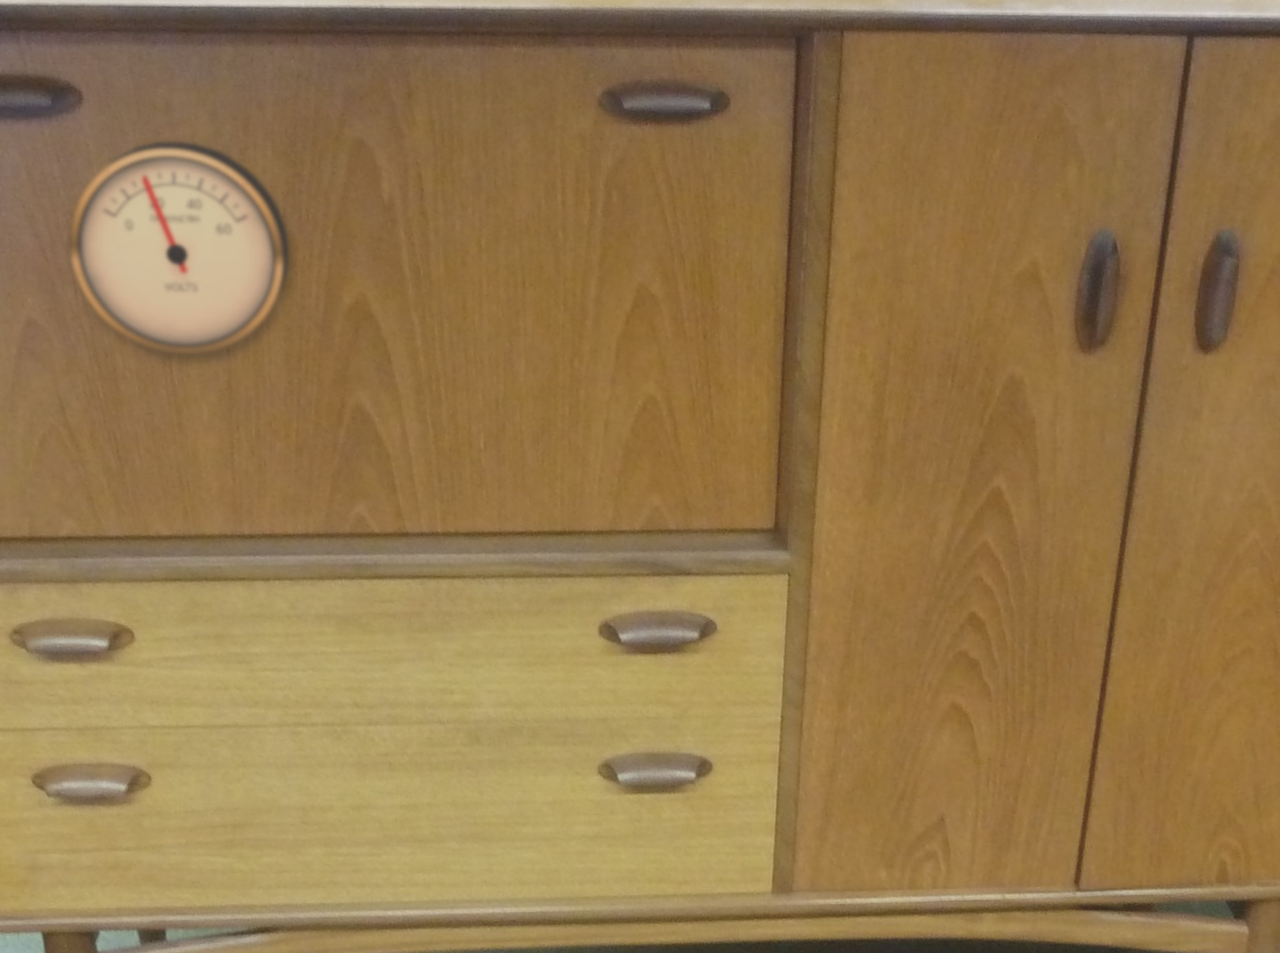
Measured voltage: 20 V
